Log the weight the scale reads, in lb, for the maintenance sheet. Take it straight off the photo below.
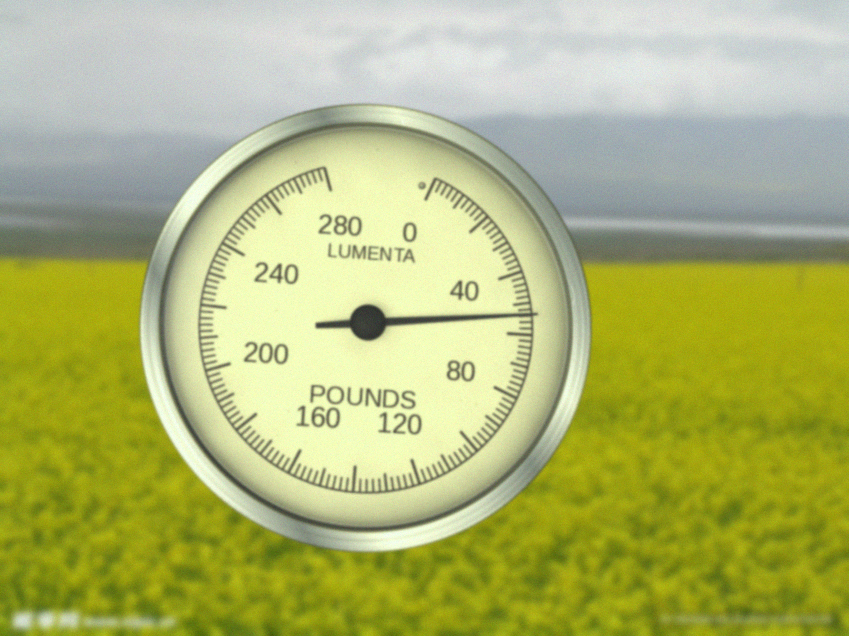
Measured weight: 54 lb
